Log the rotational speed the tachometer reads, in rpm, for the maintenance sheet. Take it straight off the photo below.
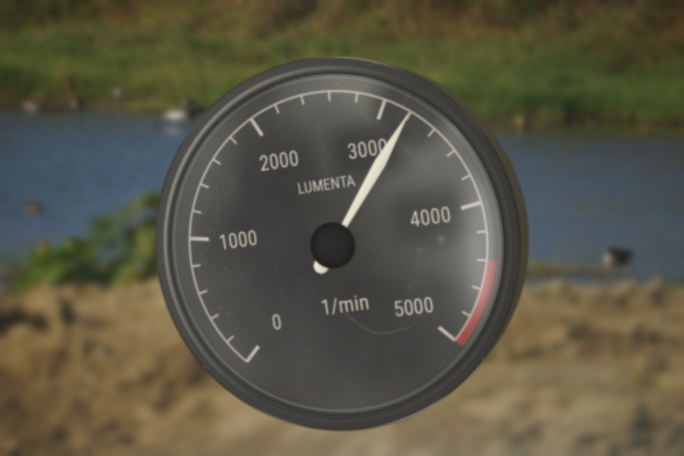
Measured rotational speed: 3200 rpm
